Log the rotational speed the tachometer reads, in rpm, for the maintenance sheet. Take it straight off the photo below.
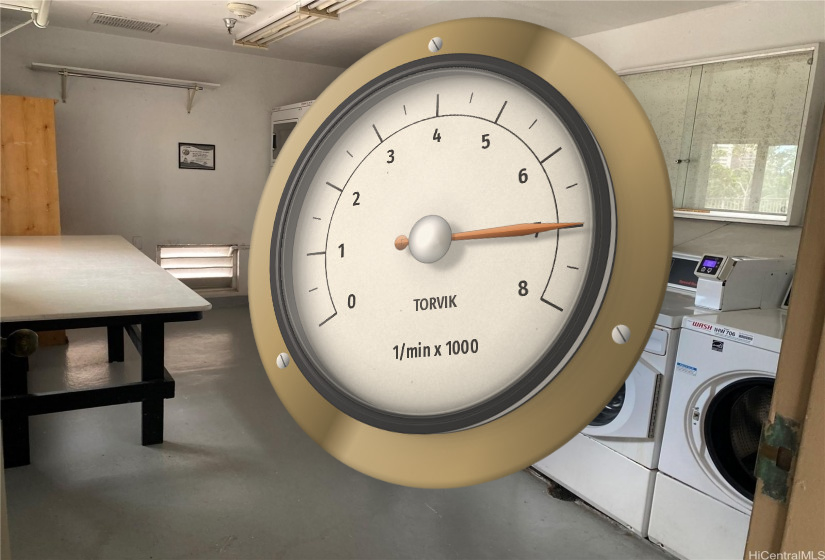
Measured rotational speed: 7000 rpm
